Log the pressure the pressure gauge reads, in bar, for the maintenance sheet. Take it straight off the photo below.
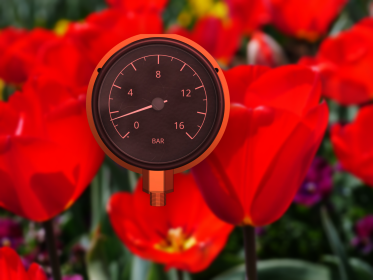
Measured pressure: 1.5 bar
